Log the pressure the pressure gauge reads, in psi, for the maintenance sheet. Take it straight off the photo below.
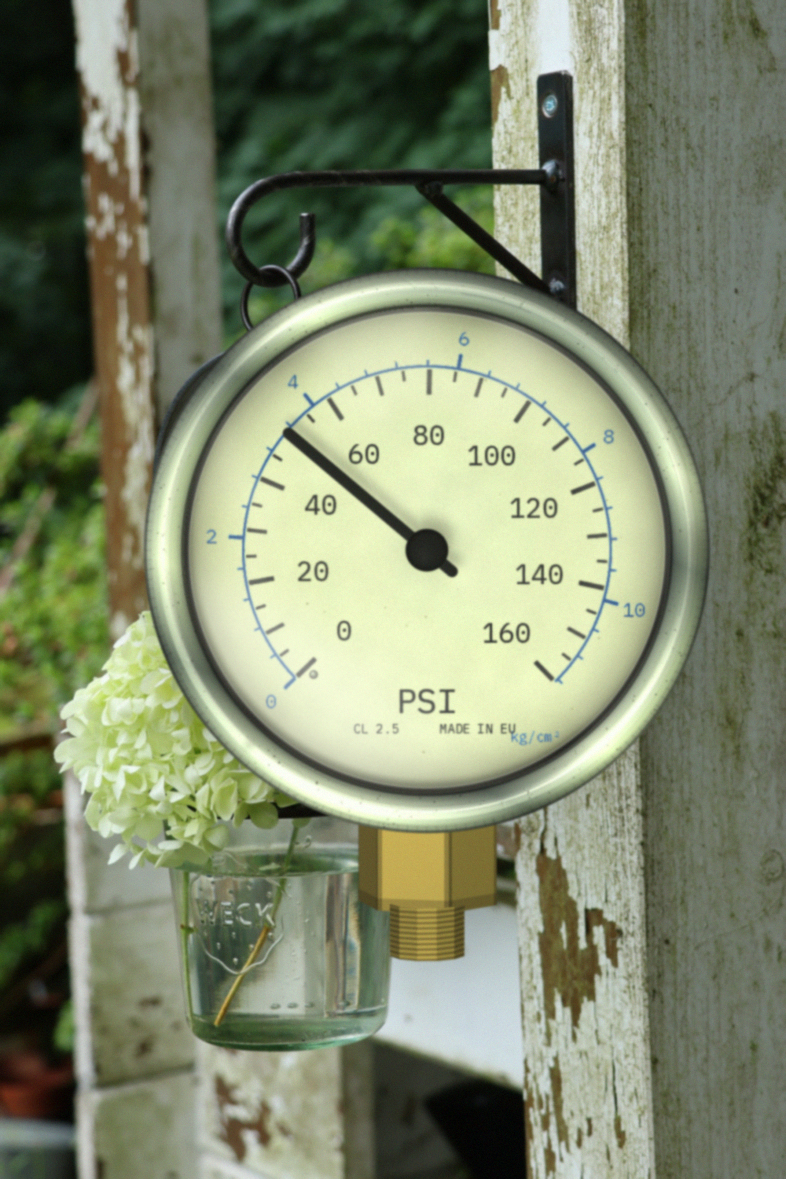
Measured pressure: 50 psi
